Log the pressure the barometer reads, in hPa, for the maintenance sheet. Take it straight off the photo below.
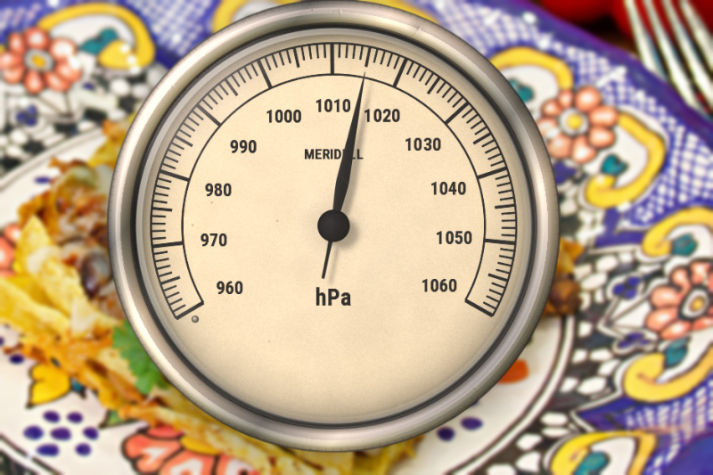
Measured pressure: 1015 hPa
